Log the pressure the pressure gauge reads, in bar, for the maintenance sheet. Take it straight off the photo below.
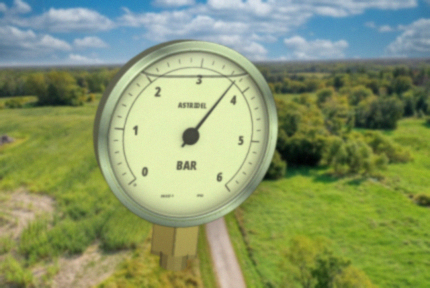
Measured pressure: 3.7 bar
